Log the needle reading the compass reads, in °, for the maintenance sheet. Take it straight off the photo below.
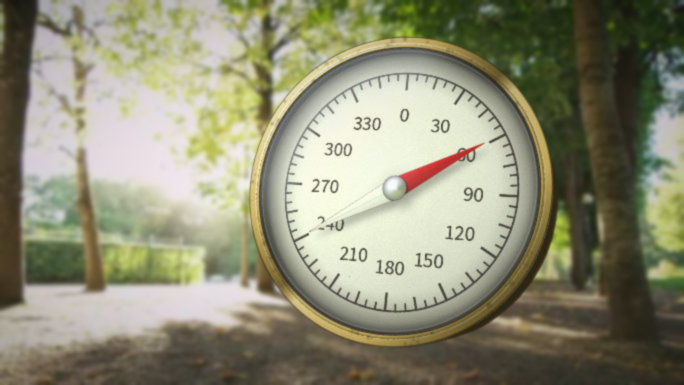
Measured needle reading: 60 °
